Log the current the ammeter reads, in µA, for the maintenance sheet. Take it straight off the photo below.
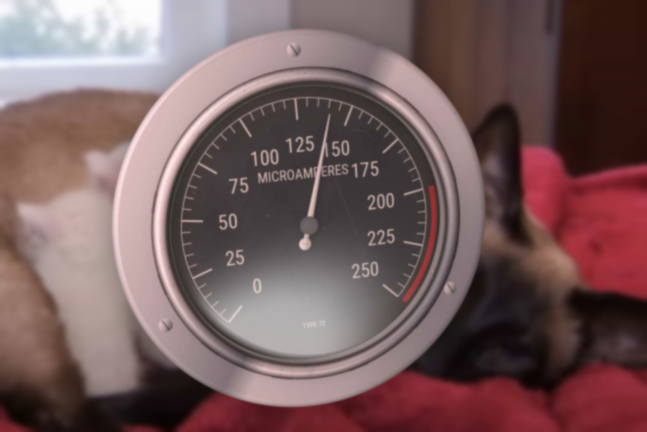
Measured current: 140 µA
